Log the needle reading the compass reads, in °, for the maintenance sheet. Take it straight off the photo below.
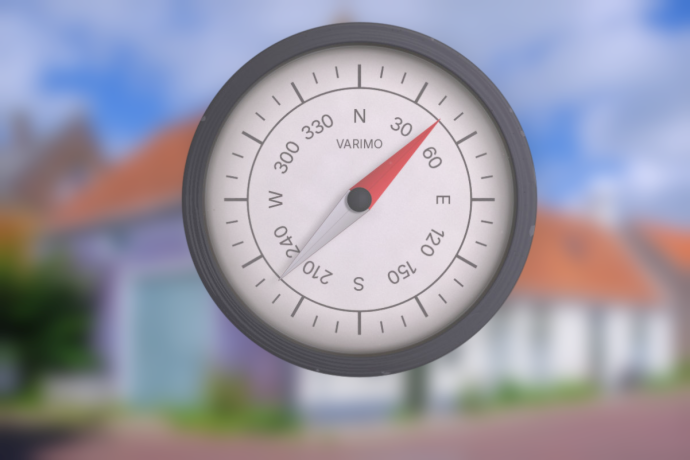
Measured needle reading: 45 °
